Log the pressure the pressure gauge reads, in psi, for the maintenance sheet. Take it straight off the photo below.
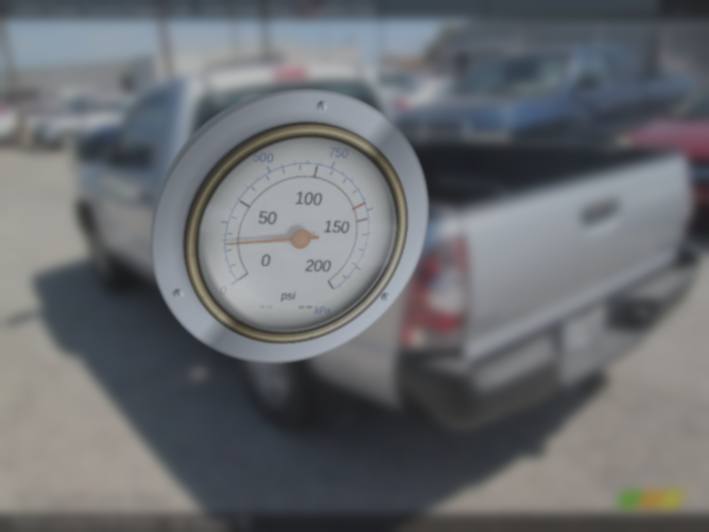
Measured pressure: 25 psi
